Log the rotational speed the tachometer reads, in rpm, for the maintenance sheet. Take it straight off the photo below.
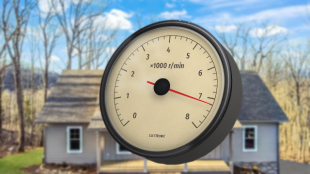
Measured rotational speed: 7200 rpm
